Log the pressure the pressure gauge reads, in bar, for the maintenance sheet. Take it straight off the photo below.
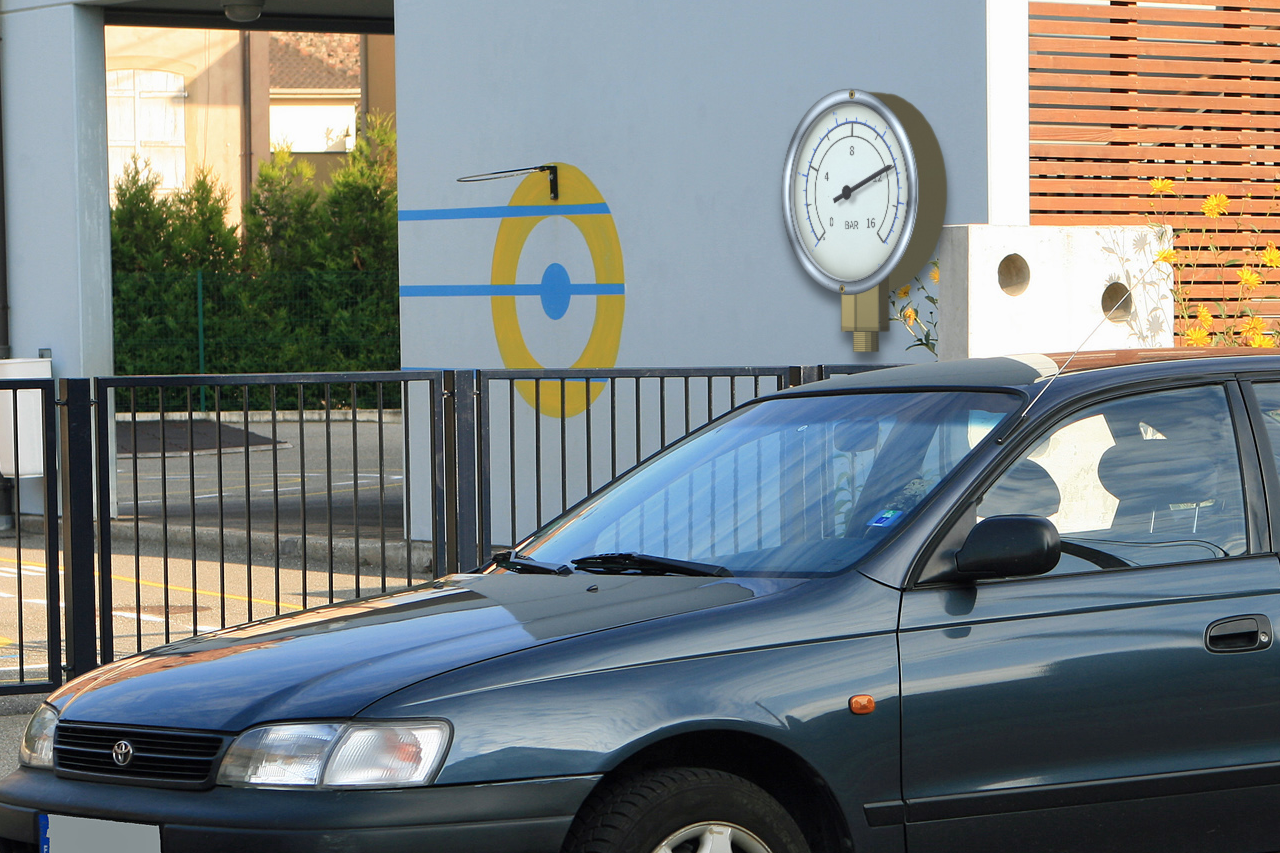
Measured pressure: 12 bar
